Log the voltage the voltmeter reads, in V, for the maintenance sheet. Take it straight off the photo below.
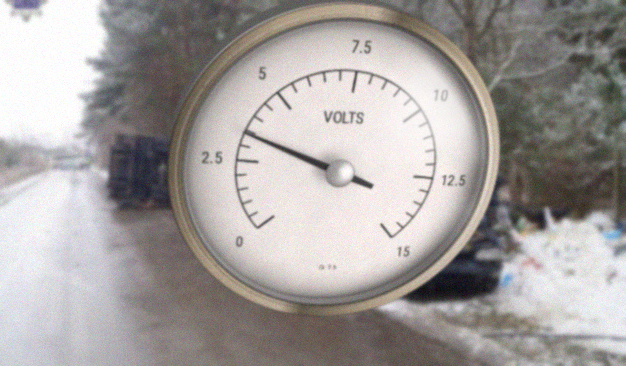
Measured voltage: 3.5 V
